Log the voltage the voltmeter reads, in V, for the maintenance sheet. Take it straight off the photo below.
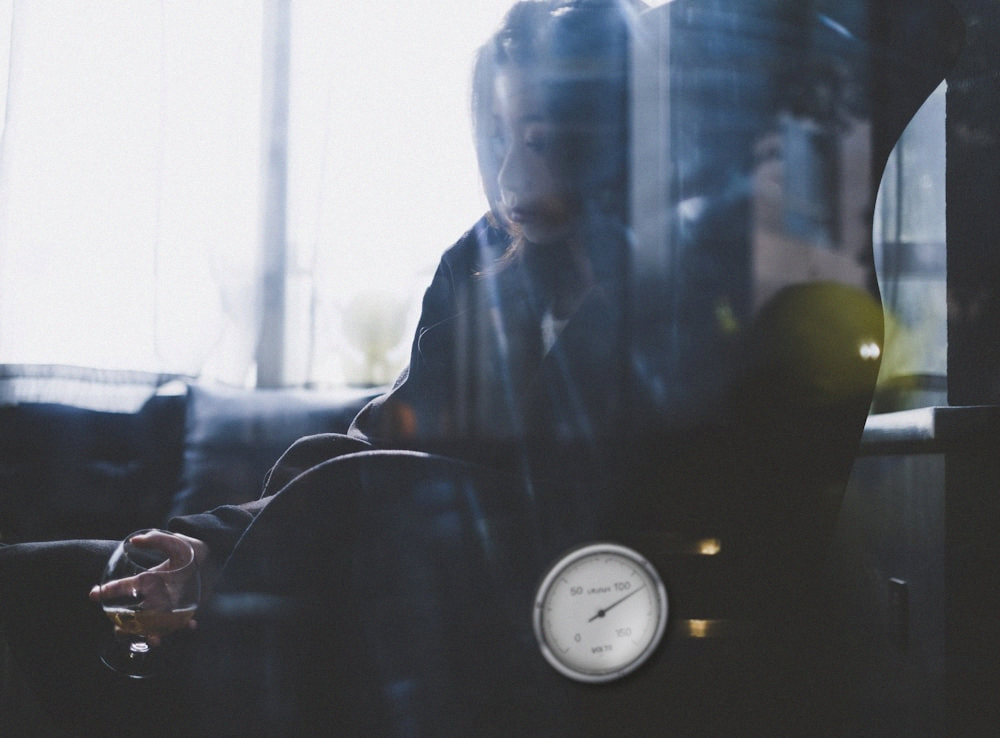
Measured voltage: 110 V
